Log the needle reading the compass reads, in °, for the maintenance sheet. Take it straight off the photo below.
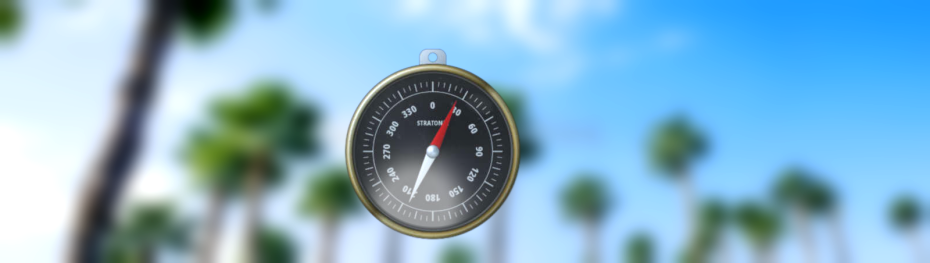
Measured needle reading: 25 °
